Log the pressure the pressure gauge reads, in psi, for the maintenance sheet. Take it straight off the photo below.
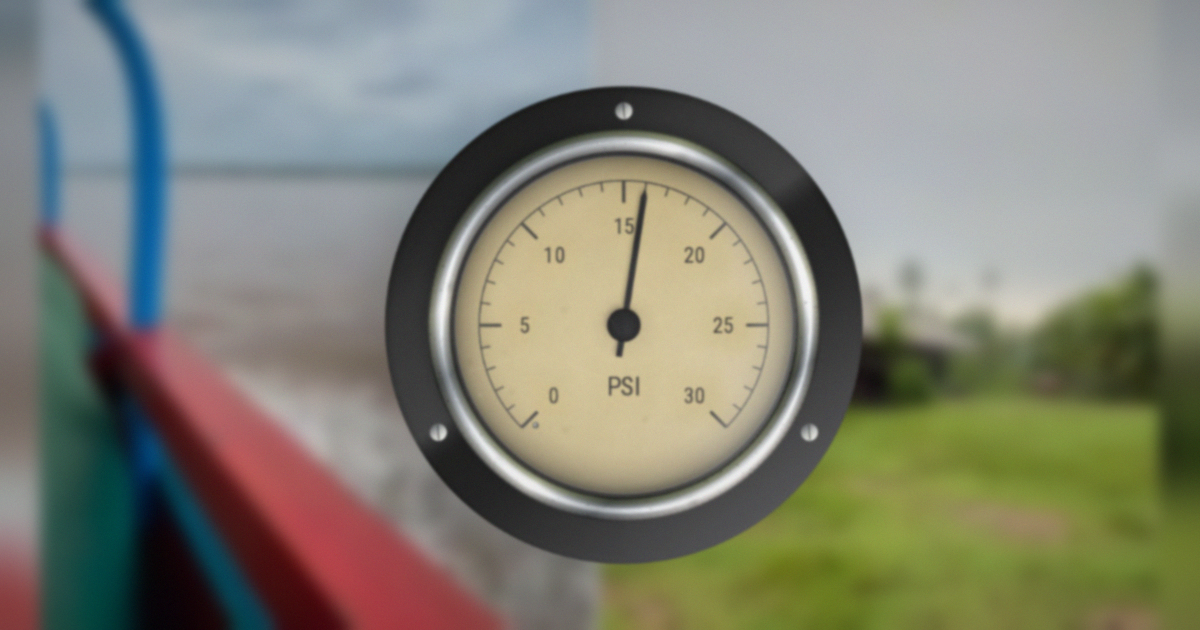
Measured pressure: 16 psi
